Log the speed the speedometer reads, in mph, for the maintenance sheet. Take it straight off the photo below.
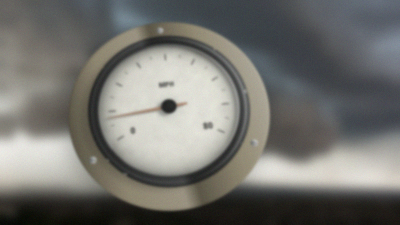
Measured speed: 7.5 mph
